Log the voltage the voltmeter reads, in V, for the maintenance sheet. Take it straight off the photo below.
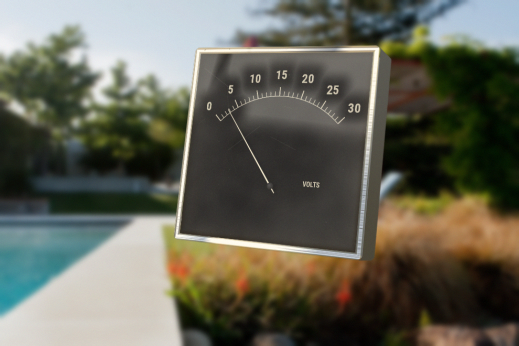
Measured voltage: 3 V
